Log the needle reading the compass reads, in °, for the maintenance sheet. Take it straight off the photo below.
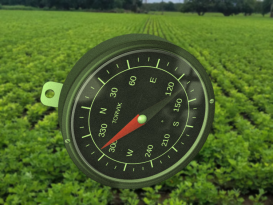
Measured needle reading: 310 °
